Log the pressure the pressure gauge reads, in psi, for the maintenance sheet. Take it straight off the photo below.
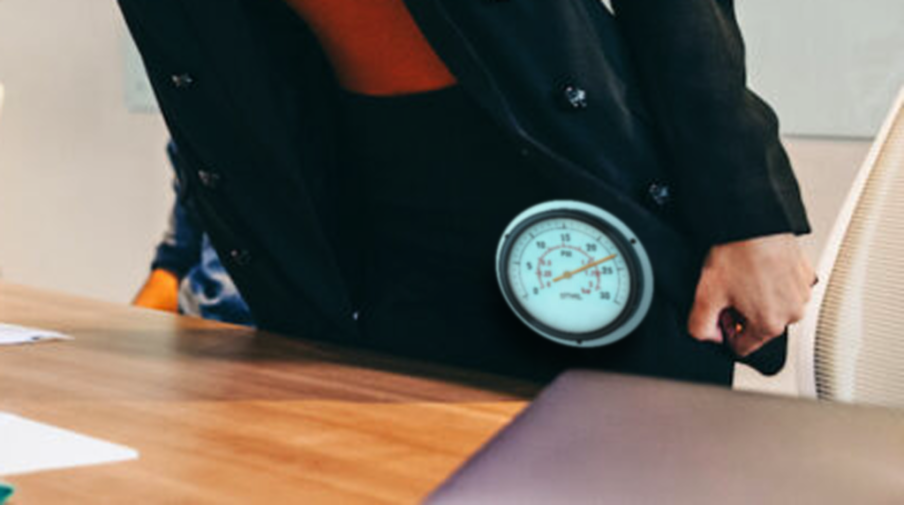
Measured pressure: 23 psi
